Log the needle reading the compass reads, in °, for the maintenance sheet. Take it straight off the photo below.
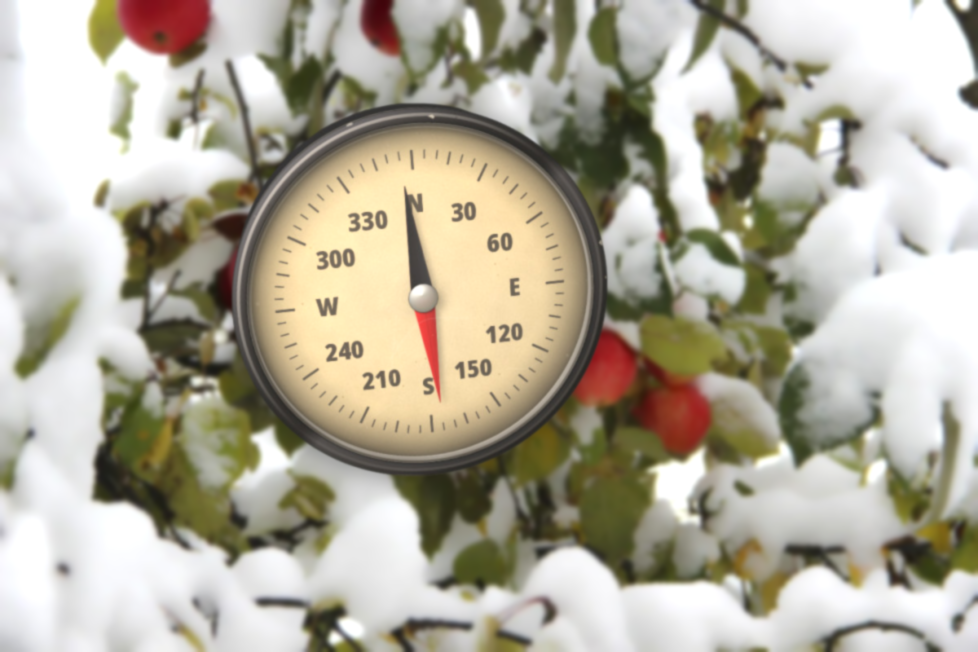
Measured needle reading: 175 °
